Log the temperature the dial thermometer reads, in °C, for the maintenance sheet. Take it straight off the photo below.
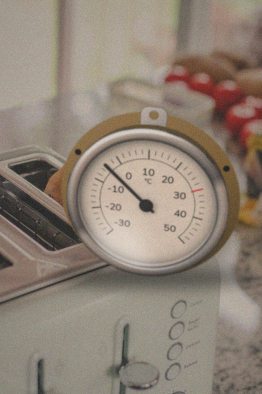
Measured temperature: -4 °C
